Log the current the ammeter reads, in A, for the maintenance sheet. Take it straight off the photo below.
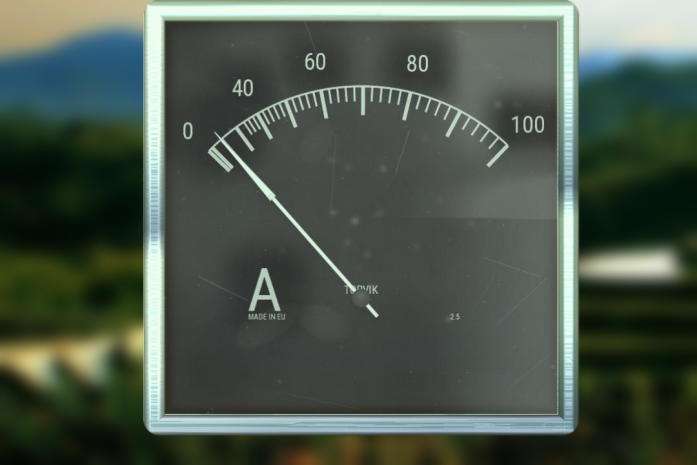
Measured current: 20 A
